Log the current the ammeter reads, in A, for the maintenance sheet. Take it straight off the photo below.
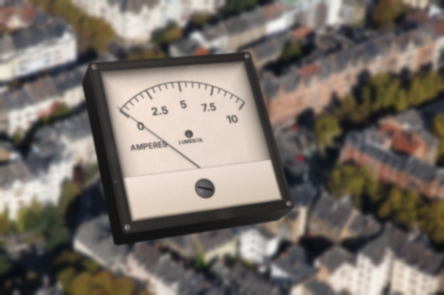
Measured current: 0 A
